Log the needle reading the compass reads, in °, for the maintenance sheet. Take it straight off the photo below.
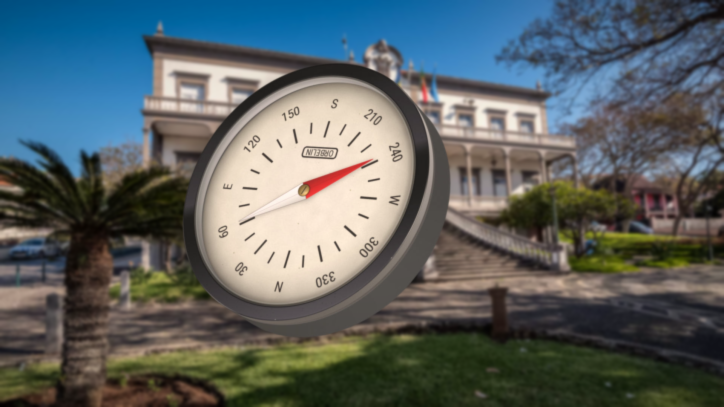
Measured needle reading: 240 °
